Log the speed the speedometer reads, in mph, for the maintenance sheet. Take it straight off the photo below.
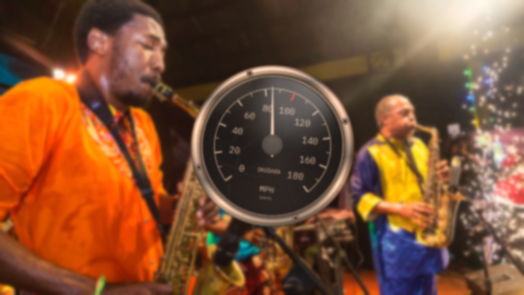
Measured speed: 85 mph
